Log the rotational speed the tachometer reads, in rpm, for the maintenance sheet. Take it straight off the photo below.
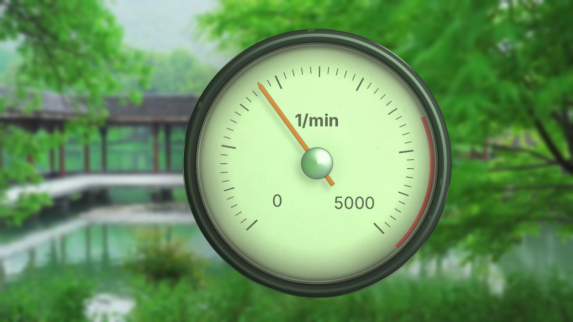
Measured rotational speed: 1800 rpm
